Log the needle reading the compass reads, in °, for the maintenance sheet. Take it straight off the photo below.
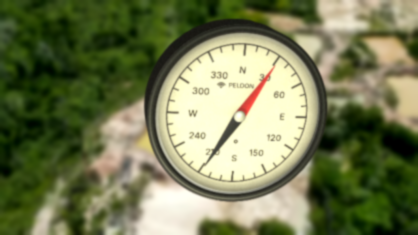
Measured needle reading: 30 °
